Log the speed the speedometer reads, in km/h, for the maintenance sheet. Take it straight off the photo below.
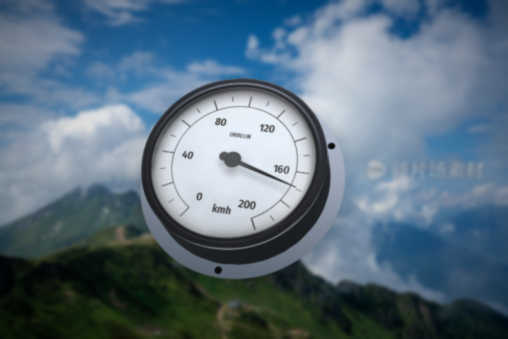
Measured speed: 170 km/h
